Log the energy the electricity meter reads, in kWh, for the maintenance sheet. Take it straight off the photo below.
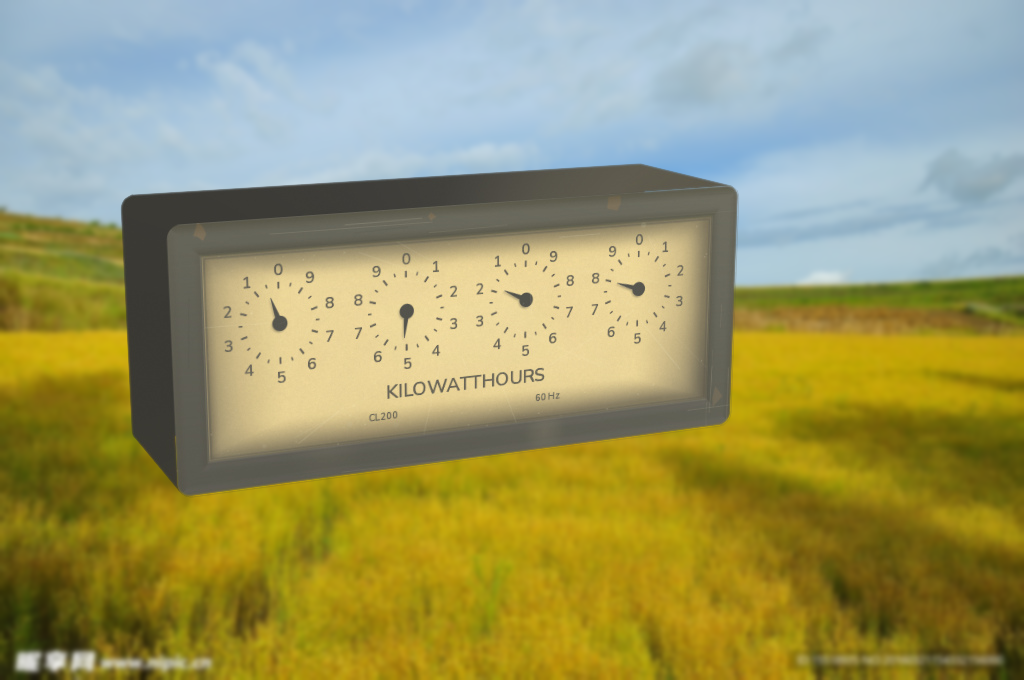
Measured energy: 518 kWh
